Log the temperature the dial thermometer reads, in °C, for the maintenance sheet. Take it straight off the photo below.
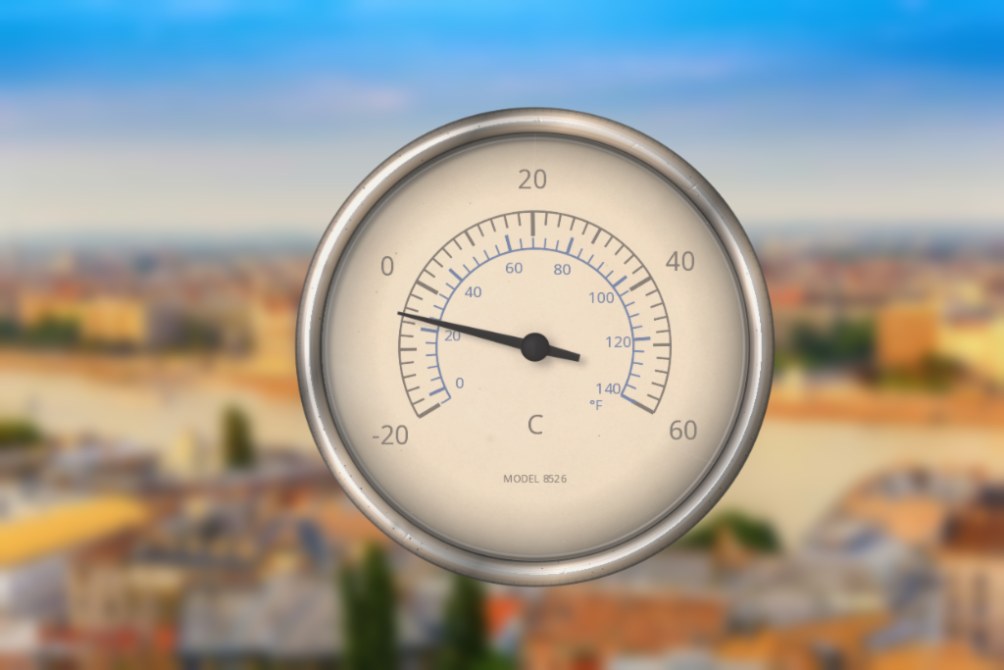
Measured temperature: -5 °C
